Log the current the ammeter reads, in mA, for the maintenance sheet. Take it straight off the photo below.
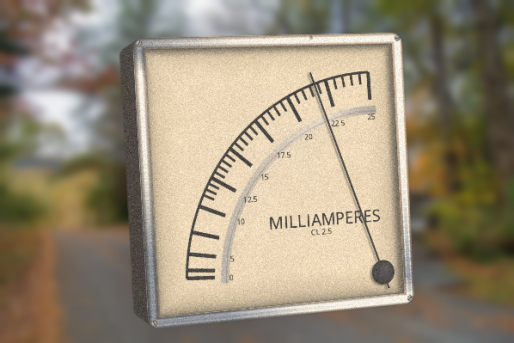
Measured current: 21.75 mA
